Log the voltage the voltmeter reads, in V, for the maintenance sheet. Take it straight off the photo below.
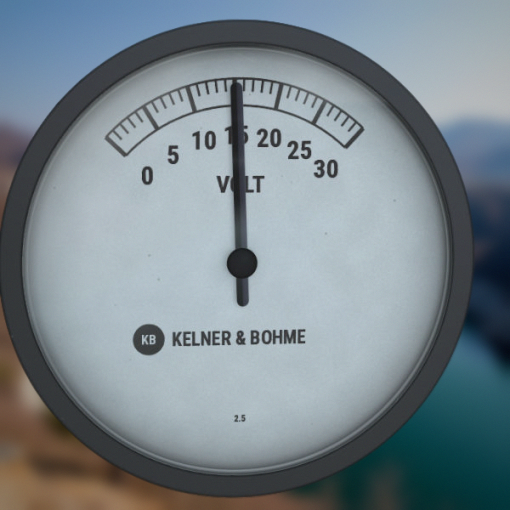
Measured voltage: 15 V
